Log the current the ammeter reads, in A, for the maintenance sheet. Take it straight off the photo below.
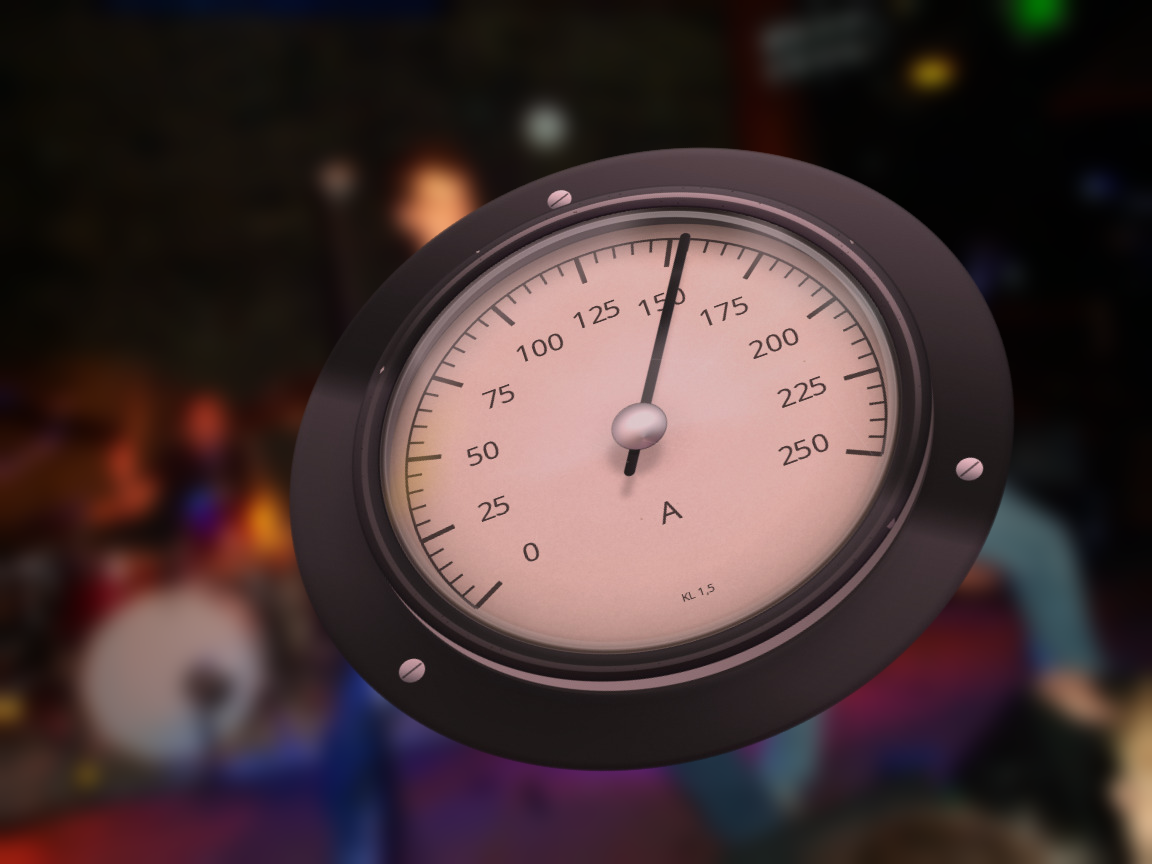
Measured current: 155 A
